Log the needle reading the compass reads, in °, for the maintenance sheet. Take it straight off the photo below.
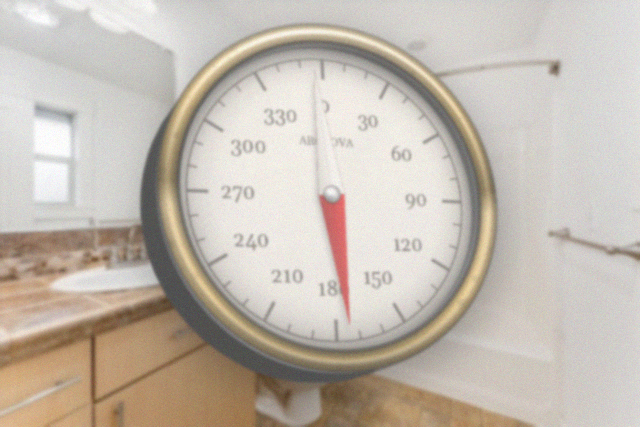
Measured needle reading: 175 °
